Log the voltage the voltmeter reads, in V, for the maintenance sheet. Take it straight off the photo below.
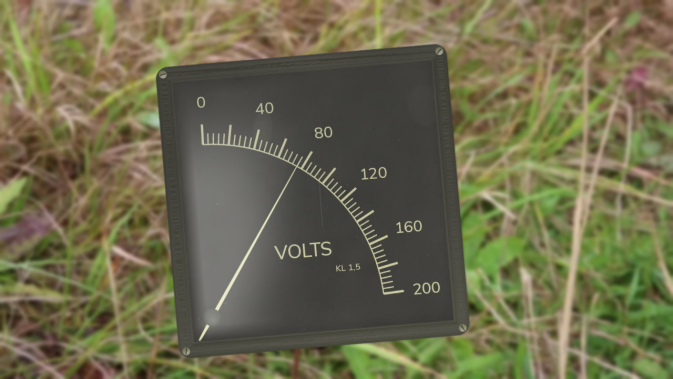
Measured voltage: 76 V
